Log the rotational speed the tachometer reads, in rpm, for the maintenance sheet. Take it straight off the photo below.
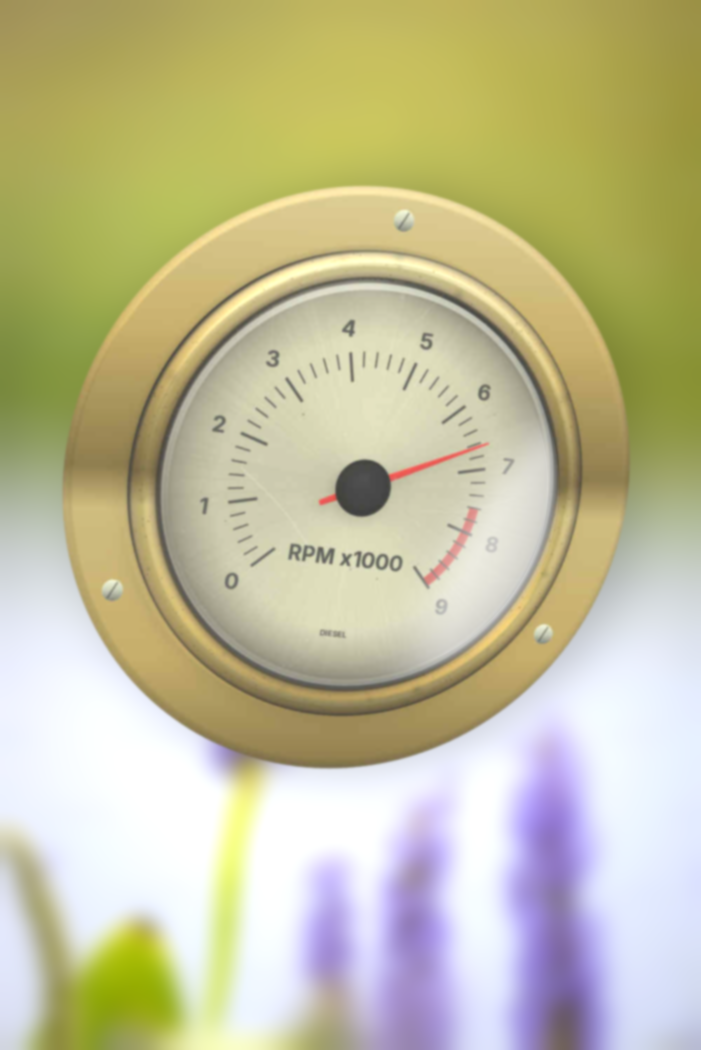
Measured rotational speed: 6600 rpm
